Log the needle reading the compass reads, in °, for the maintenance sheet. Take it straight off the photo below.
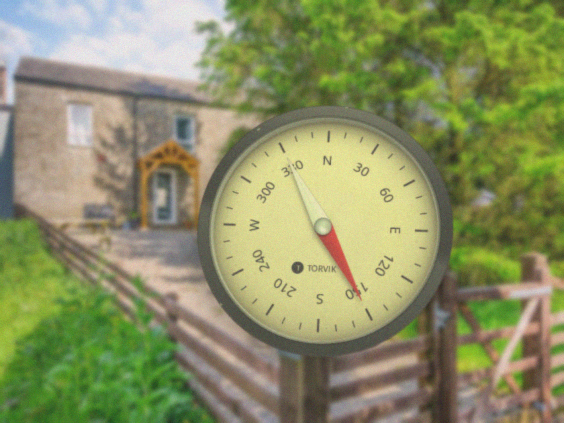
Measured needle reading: 150 °
